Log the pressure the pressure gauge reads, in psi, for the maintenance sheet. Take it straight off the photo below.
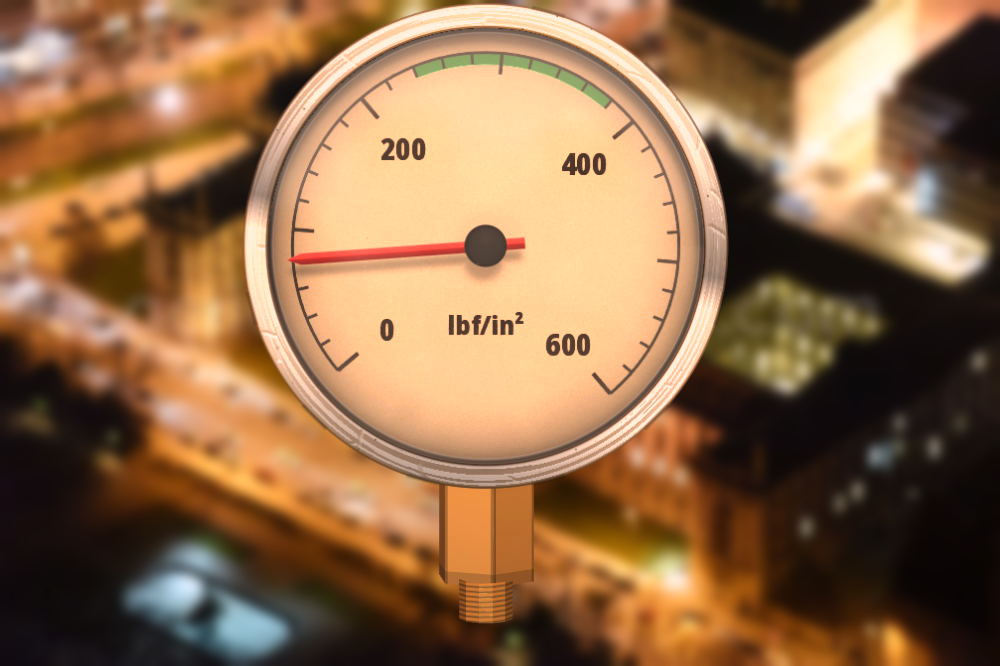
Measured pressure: 80 psi
